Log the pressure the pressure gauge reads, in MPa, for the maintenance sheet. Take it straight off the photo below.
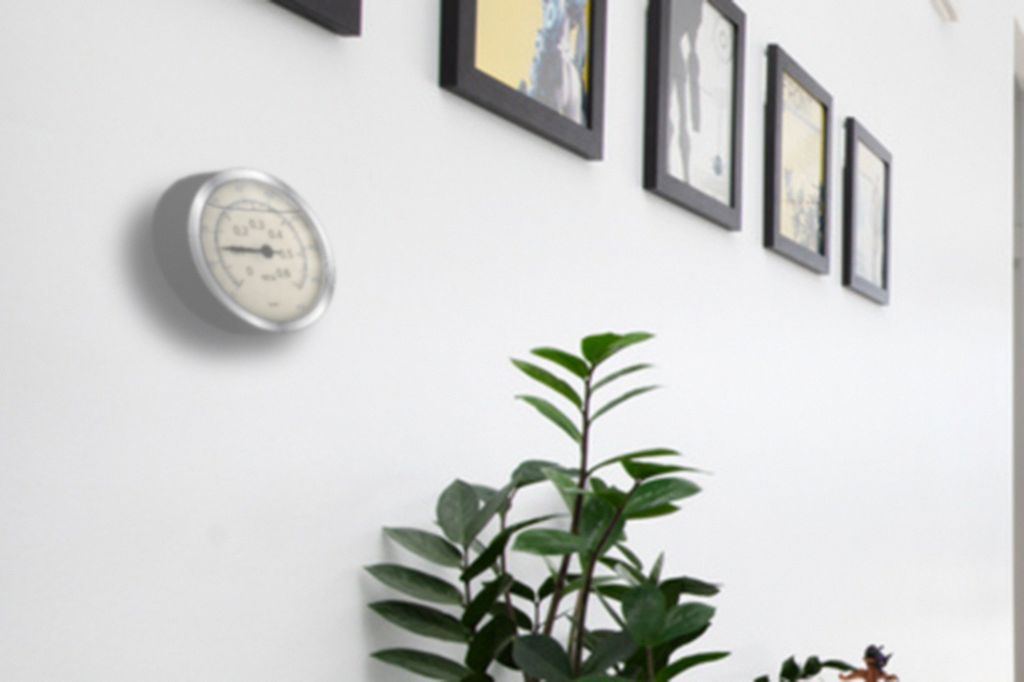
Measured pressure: 0.1 MPa
